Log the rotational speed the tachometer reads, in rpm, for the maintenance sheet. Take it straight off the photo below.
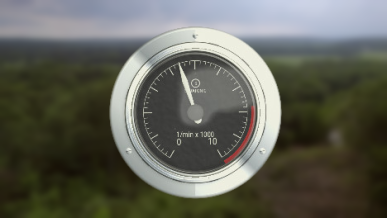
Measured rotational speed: 4400 rpm
